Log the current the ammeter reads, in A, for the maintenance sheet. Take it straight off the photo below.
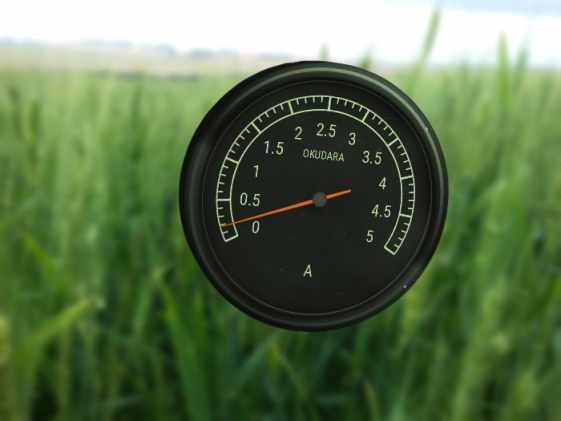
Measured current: 0.2 A
